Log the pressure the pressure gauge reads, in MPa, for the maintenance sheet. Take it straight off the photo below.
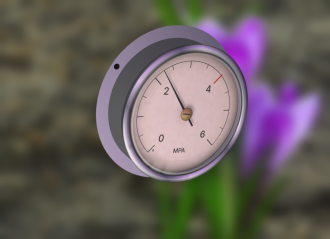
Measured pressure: 2.25 MPa
